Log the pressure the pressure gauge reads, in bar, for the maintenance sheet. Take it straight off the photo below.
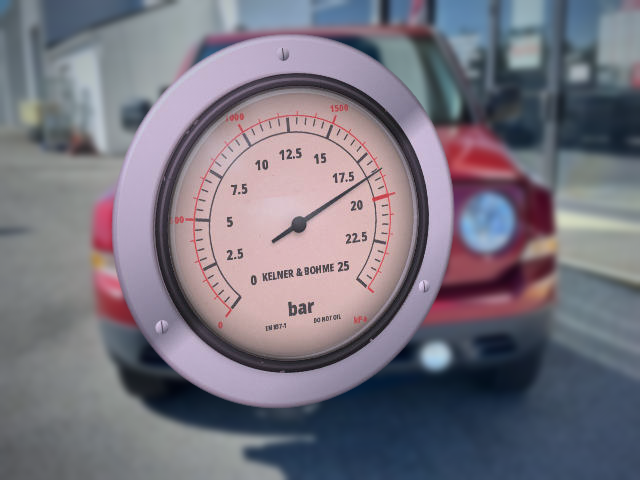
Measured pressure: 18.5 bar
